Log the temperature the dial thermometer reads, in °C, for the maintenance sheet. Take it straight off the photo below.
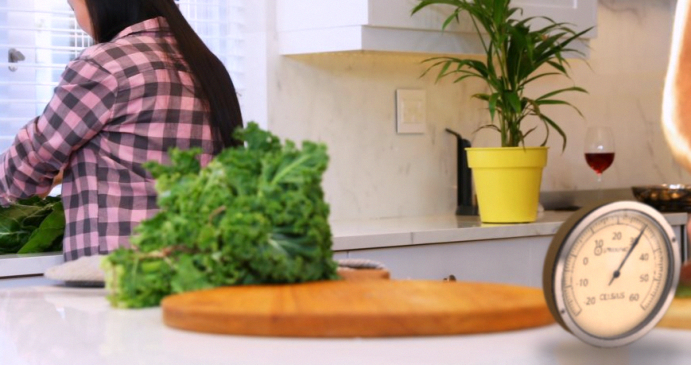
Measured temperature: 30 °C
